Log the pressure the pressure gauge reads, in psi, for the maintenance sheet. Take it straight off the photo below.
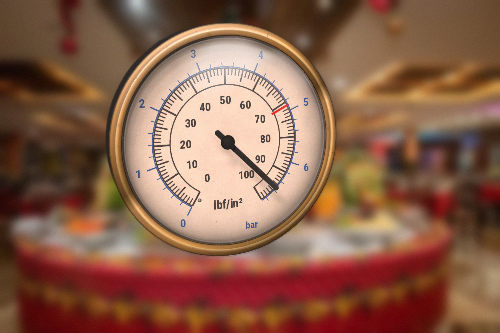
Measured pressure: 95 psi
